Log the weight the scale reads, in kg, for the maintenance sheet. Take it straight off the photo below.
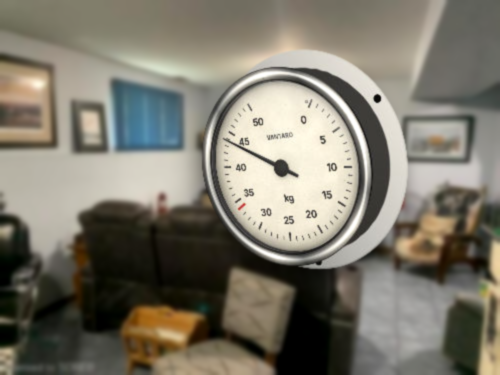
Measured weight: 44 kg
